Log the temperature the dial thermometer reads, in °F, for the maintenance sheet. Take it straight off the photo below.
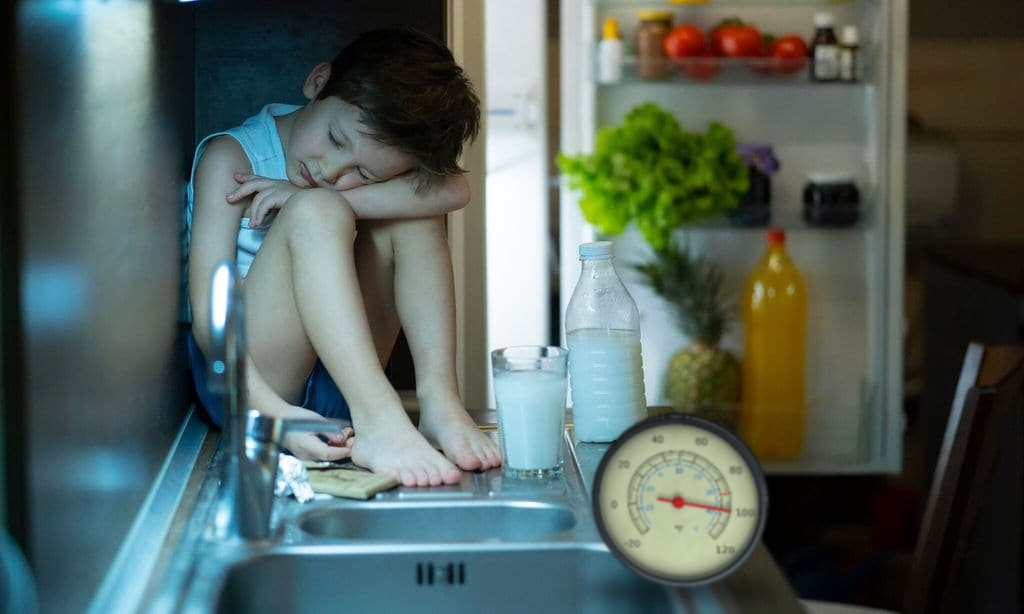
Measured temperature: 100 °F
